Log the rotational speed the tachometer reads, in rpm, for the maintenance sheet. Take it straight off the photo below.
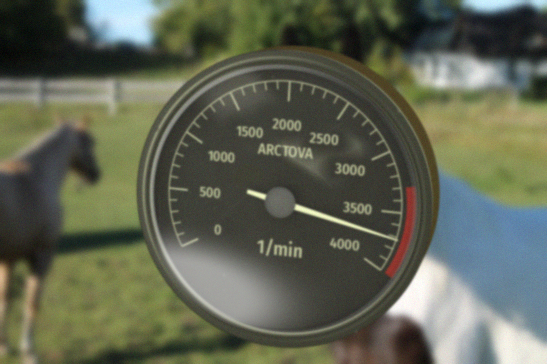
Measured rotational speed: 3700 rpm
